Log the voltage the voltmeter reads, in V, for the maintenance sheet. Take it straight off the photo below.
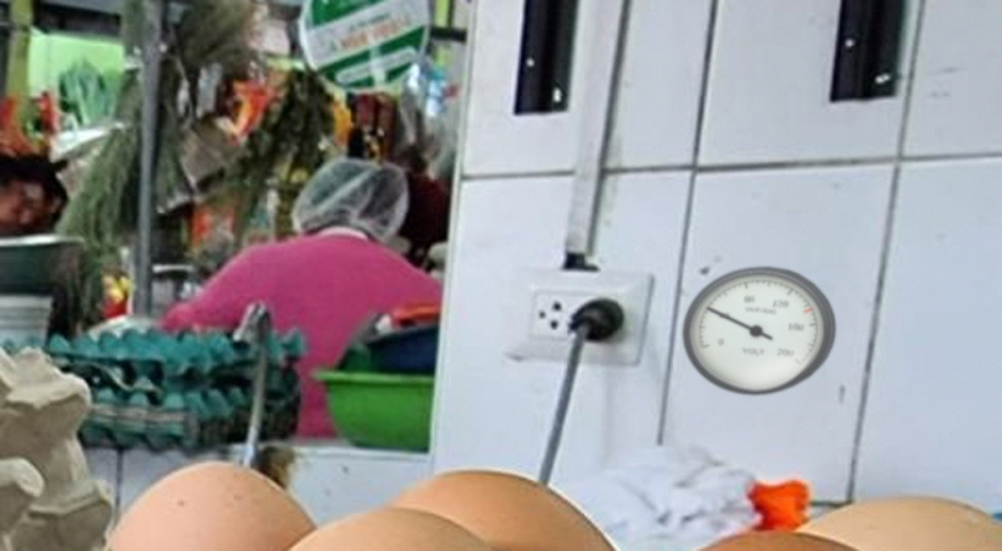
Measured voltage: 40 V
